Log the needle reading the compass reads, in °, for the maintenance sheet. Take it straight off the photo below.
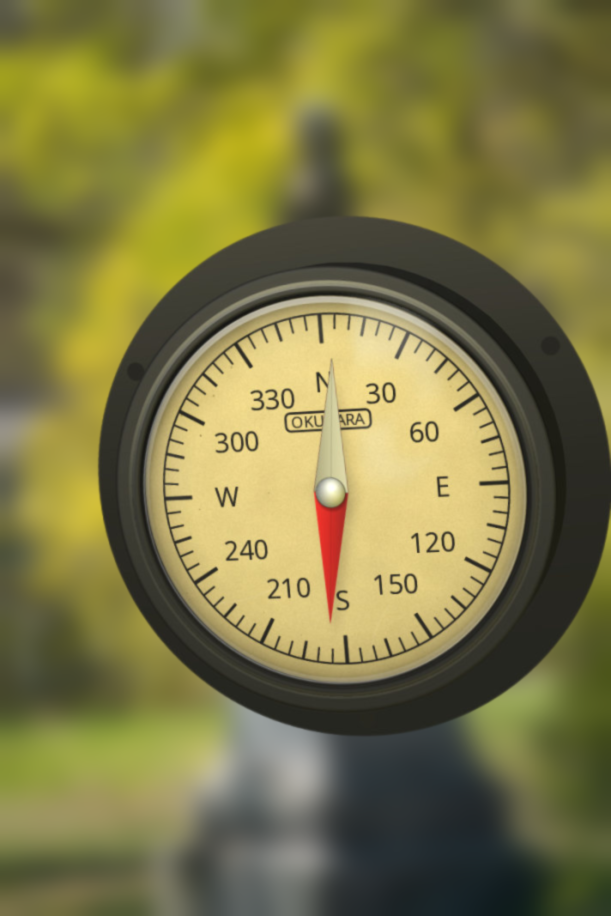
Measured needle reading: 185 °
